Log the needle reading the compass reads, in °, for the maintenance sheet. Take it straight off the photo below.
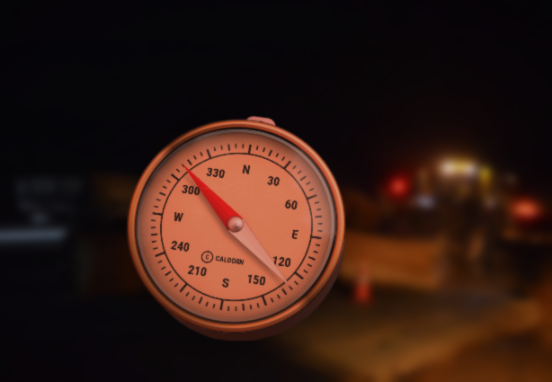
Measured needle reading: 310 °
